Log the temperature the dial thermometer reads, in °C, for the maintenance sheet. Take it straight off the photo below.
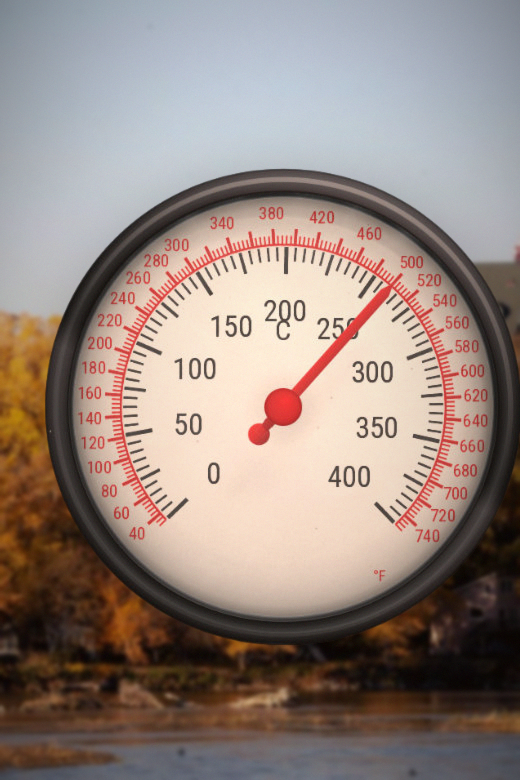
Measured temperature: 260 °C
